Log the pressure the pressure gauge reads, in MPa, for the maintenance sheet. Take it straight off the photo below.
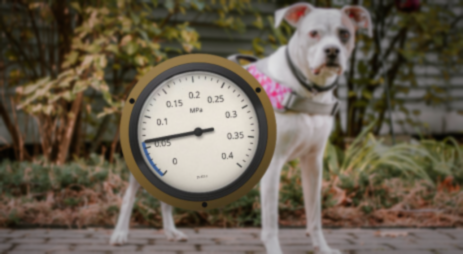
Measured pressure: 0.06 MPa
